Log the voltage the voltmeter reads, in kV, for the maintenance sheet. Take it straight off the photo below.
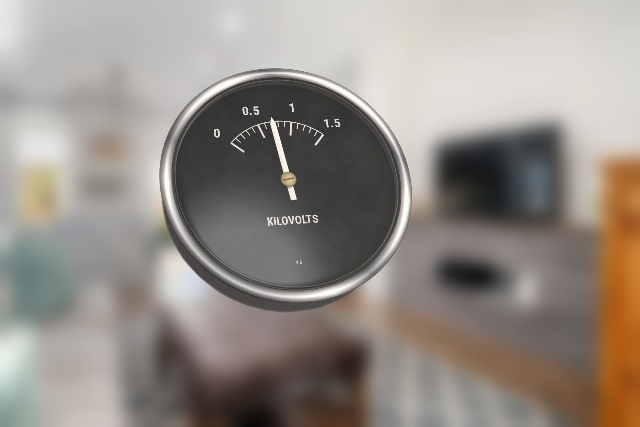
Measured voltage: 0.7 kV
